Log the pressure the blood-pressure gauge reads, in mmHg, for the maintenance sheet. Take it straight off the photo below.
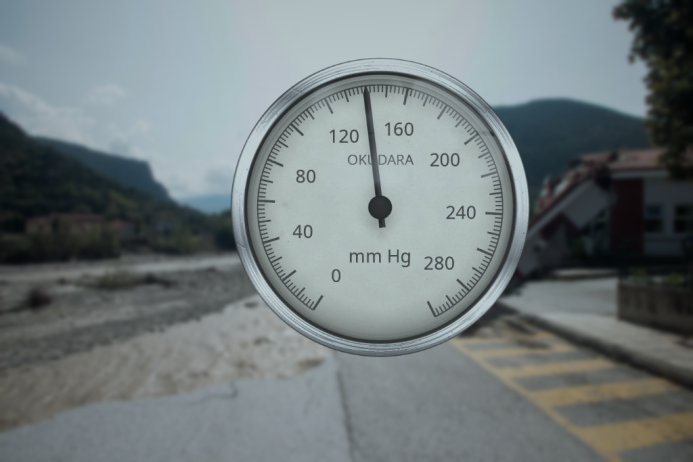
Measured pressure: 140 mmHg
